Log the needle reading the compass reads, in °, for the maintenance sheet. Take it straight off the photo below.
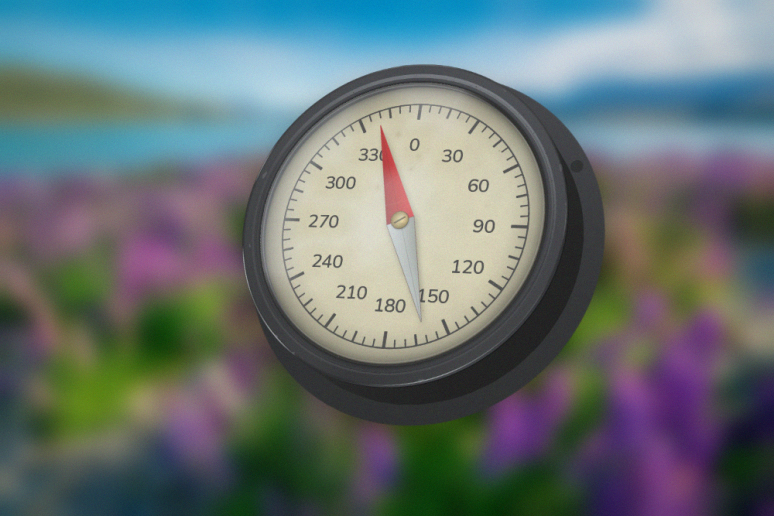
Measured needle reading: 340 °
